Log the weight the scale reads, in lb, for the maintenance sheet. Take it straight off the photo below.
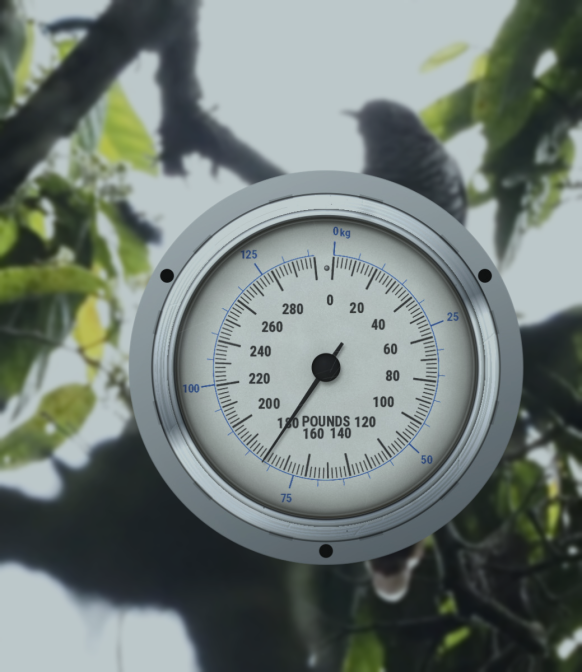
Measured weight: 180 lb
